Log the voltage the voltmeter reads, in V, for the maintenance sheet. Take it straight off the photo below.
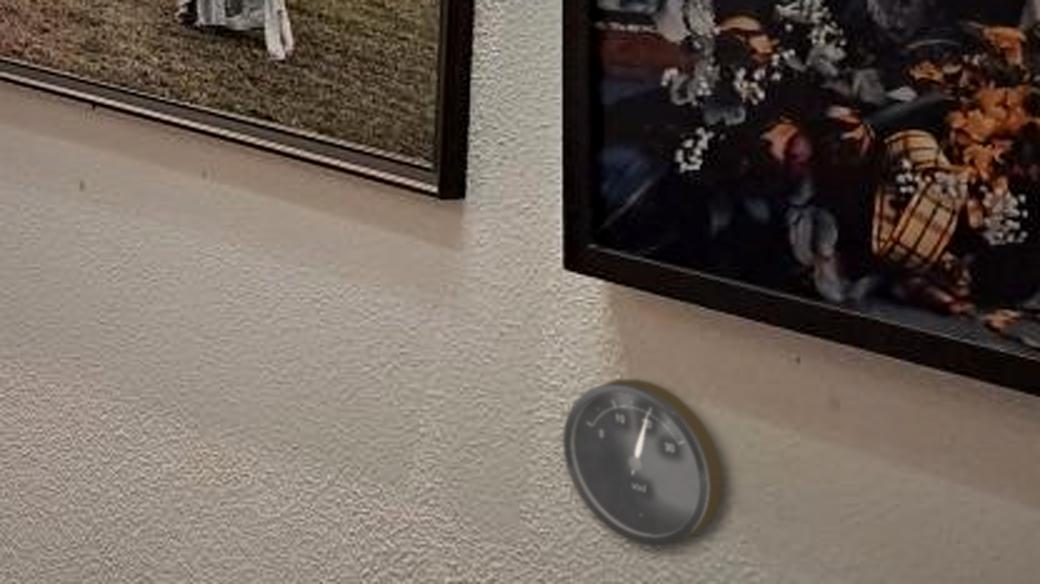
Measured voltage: 20 V
